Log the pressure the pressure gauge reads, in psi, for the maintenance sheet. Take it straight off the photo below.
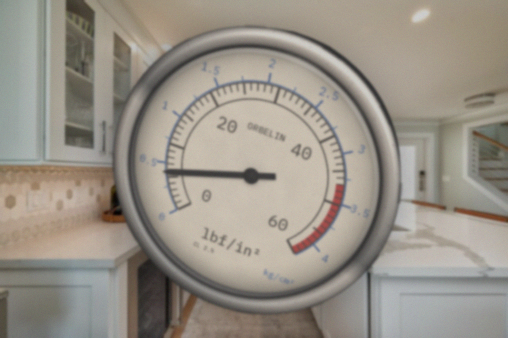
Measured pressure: 6 psi
